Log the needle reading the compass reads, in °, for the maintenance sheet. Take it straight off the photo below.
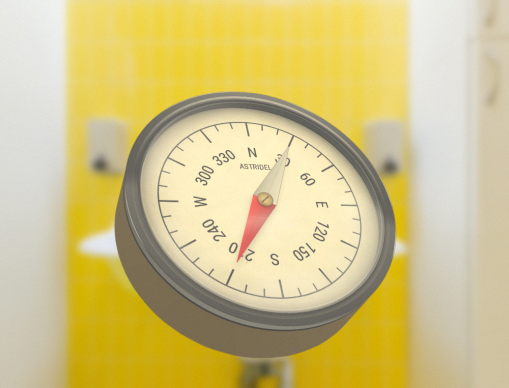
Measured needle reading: 210 °
